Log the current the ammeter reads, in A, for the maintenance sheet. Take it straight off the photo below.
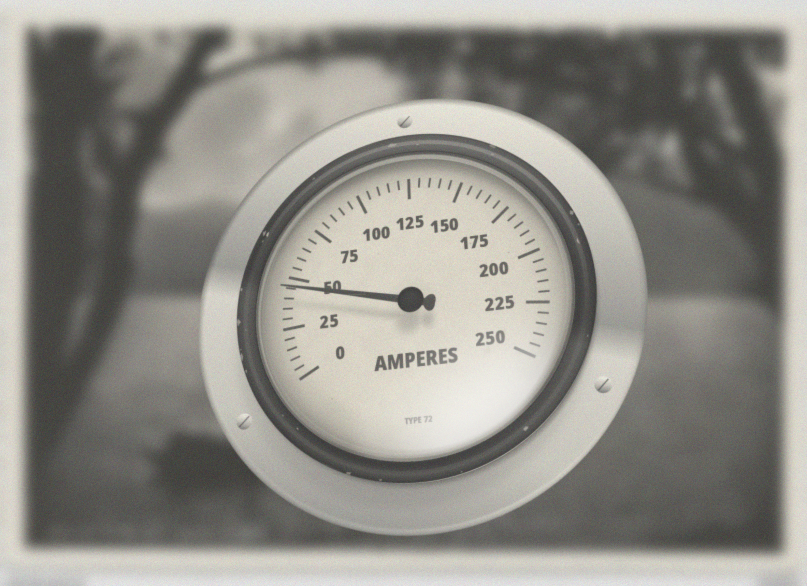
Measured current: 45 A
